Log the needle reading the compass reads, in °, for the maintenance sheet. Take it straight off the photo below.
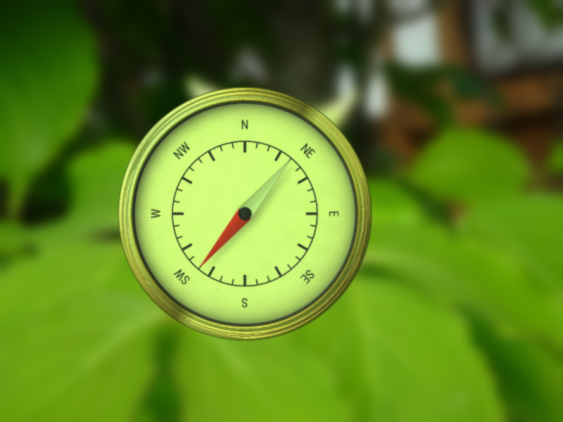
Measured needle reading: 220 °
